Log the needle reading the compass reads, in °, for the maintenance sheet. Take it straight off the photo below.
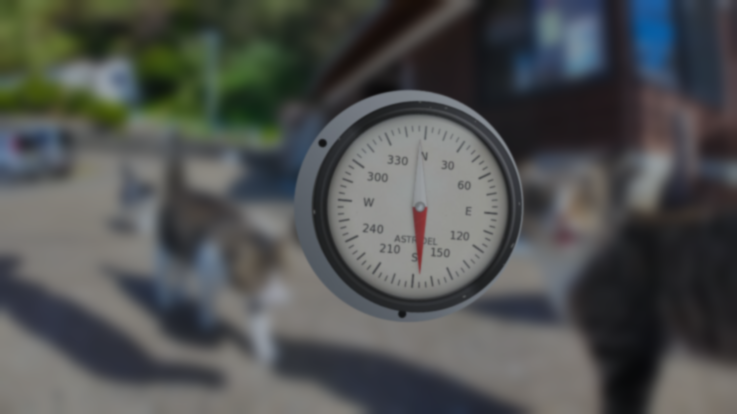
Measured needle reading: 175 °
